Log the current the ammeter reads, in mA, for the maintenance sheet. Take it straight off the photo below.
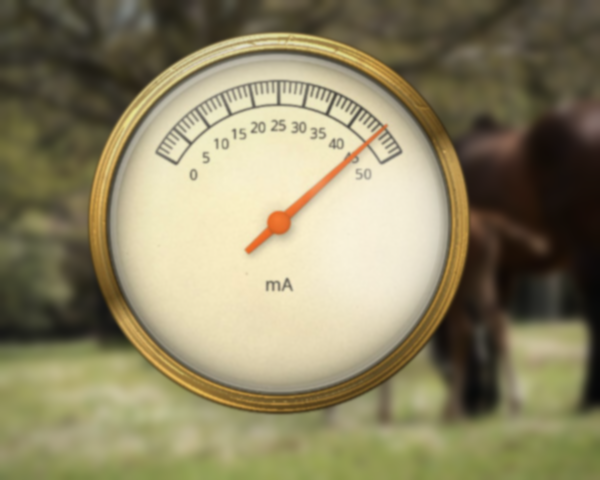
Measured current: 45 mA
